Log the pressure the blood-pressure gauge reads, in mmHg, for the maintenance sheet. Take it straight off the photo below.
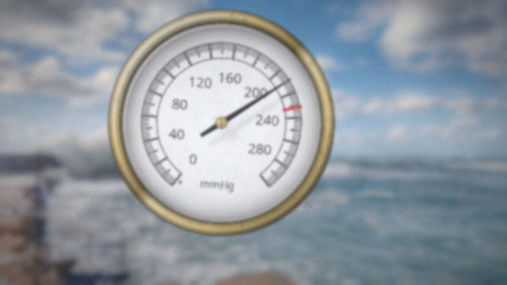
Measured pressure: 210 mmHg
